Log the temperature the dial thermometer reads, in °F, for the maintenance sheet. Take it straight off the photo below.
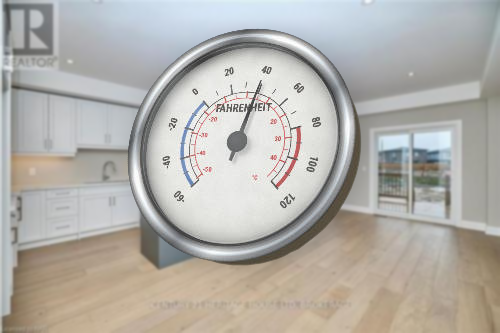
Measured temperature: 40 °F
